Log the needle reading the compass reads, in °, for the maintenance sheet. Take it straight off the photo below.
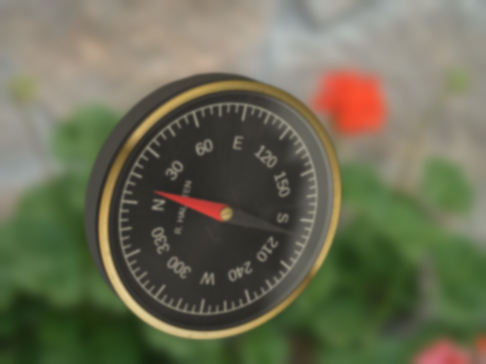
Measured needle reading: 10 °
